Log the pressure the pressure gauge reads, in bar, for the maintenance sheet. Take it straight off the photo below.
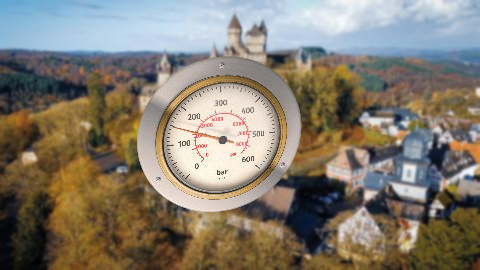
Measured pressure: 150 bar
